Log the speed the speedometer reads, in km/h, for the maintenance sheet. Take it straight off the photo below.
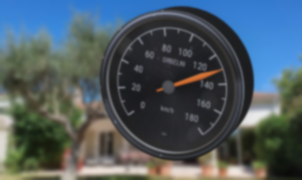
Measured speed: 130 km/h
